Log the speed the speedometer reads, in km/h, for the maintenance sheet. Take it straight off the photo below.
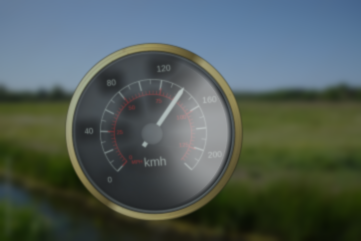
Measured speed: 140 km/h
